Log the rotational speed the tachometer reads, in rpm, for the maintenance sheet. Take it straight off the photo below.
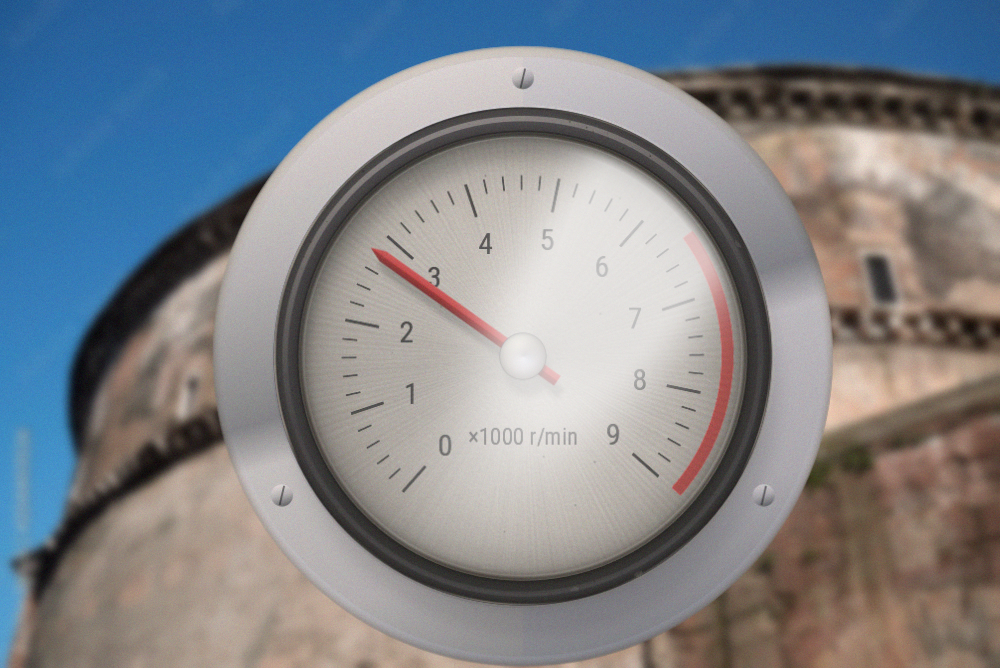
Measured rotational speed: 2800 rpm
